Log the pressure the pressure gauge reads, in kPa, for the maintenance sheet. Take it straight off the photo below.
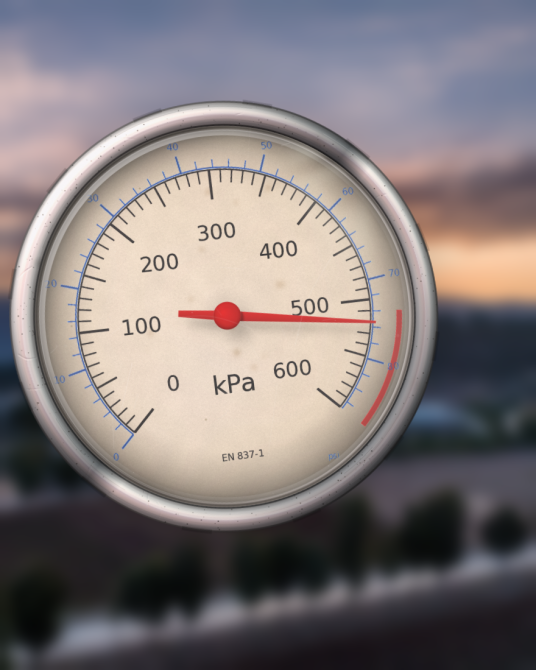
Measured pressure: 520 kPa
